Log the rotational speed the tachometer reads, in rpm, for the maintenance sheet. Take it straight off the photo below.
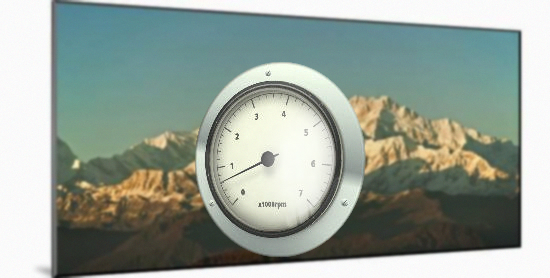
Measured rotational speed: 600 rpm
